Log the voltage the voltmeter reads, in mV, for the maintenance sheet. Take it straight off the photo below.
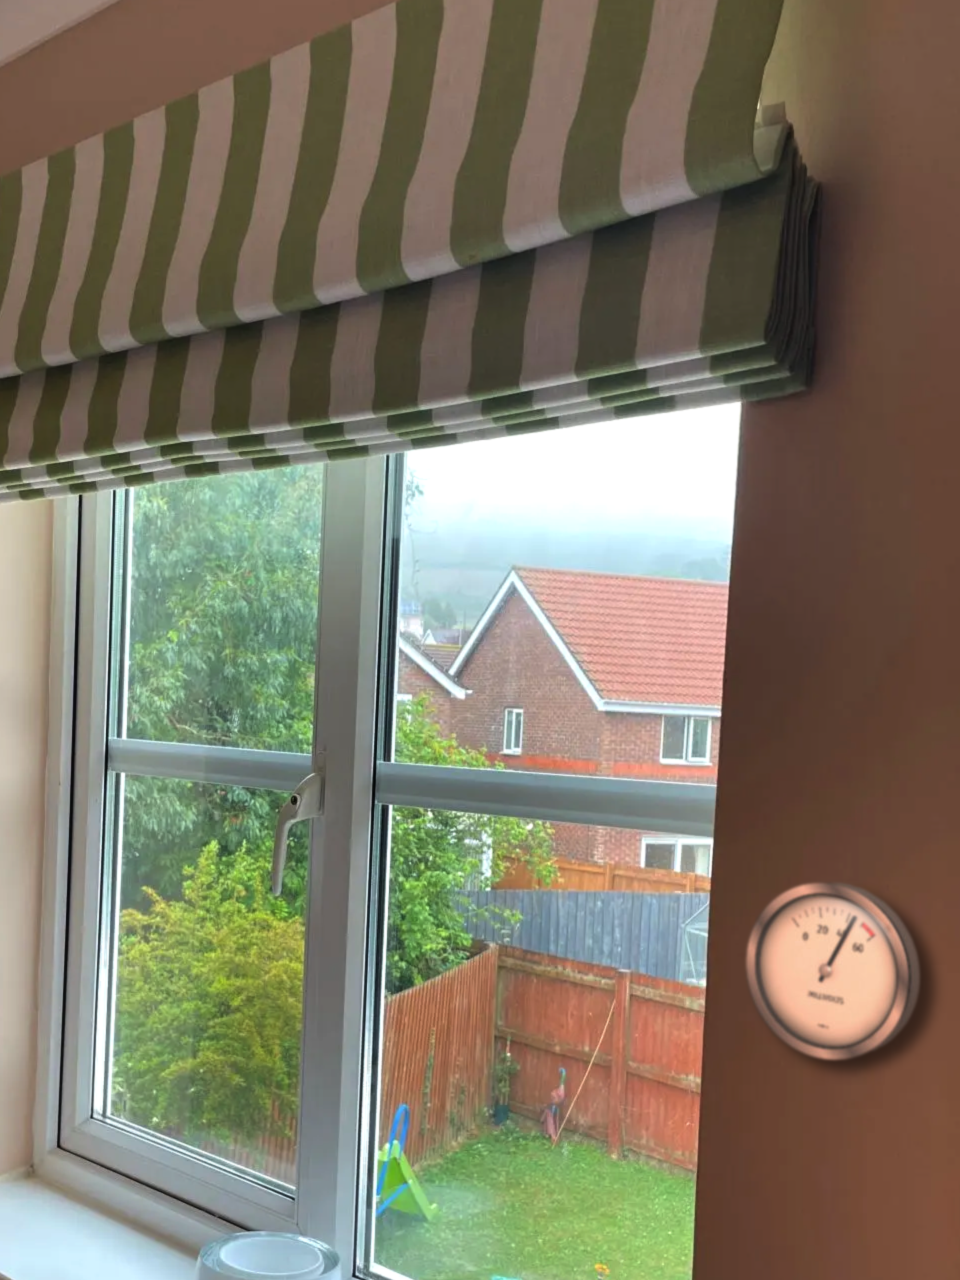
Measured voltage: 45 mV
